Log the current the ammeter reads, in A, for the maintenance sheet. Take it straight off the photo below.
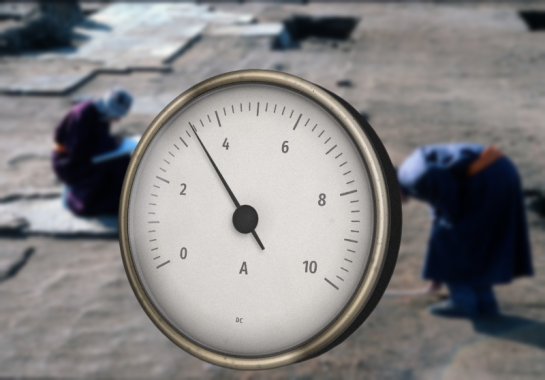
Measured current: 3.4 A
